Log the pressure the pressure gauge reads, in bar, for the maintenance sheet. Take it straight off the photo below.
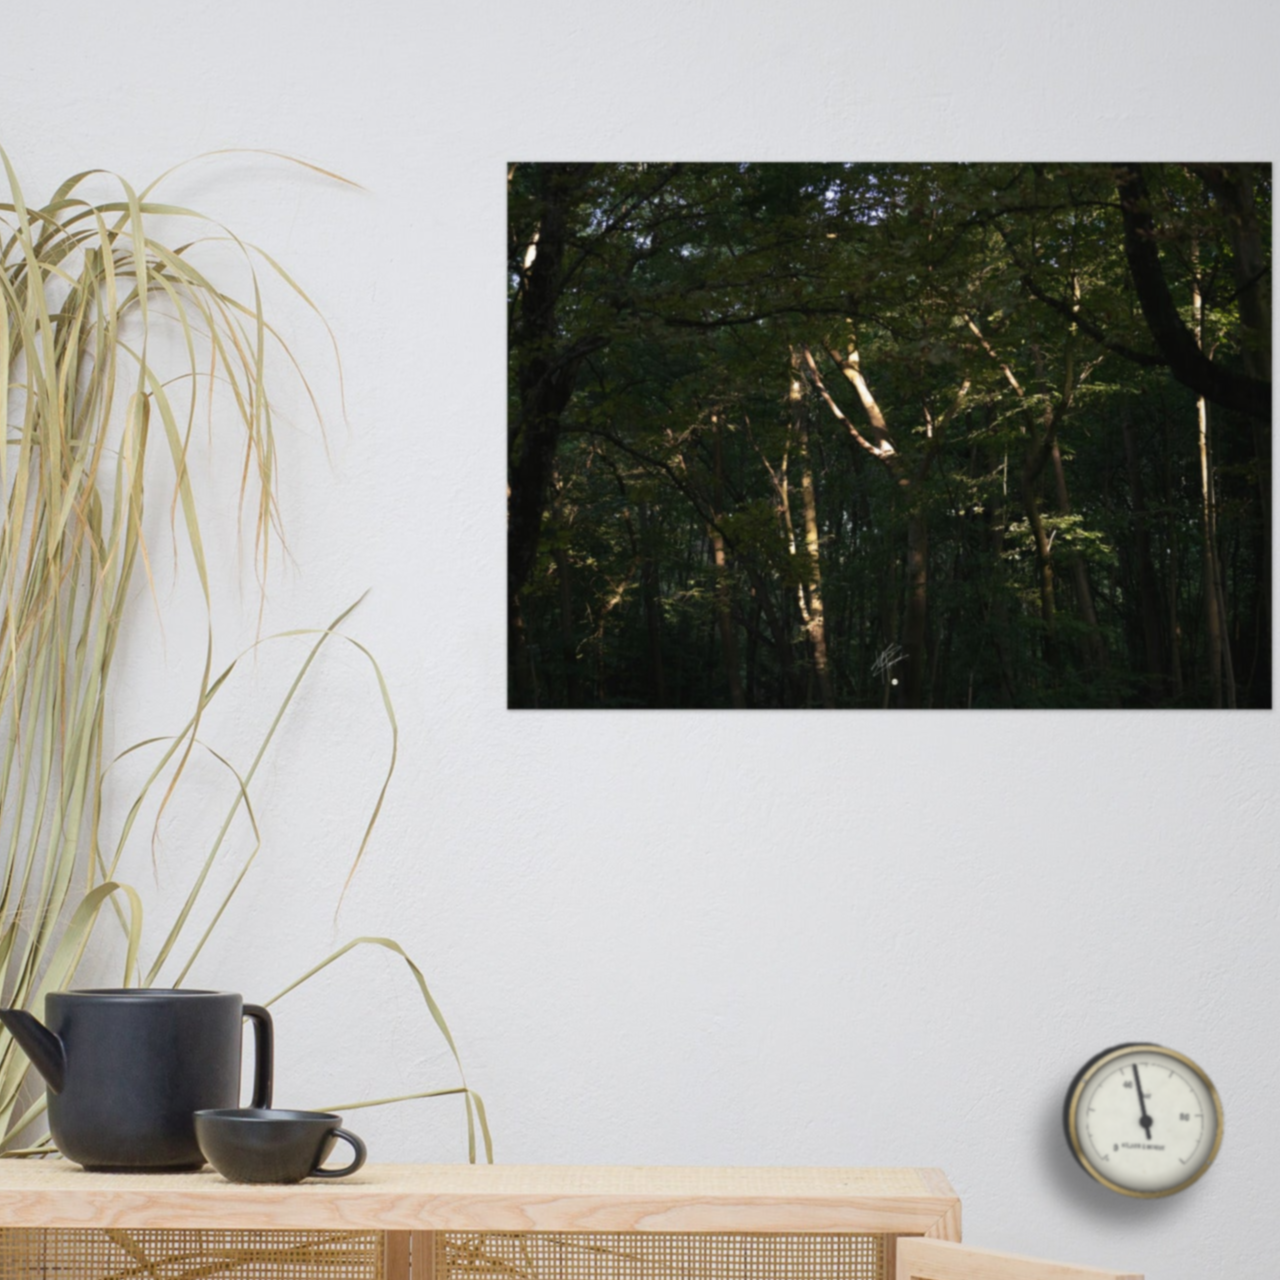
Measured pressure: 45 bar
